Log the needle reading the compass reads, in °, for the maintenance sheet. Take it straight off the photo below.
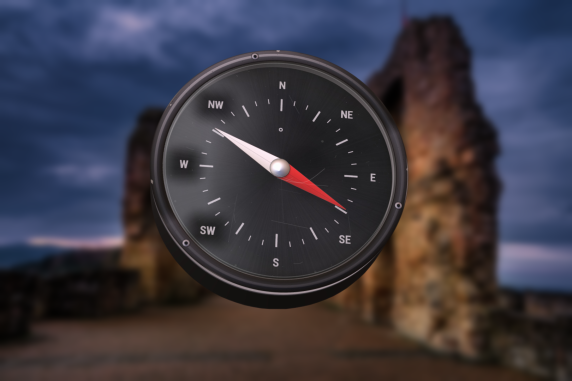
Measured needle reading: 120 °
